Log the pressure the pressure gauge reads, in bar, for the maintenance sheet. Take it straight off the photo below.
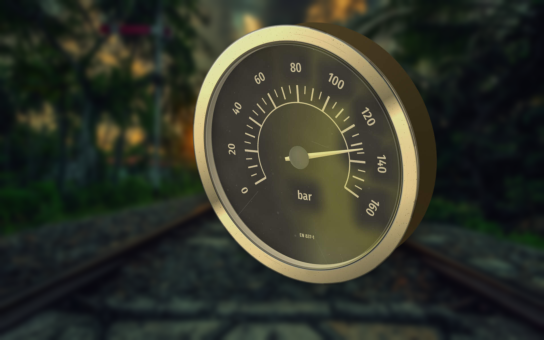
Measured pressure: 132.5 bar
